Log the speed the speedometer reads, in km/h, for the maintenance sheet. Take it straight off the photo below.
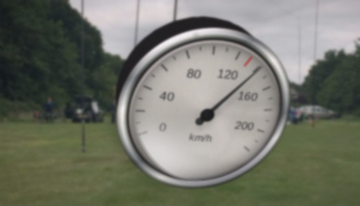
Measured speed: 140 km/h
